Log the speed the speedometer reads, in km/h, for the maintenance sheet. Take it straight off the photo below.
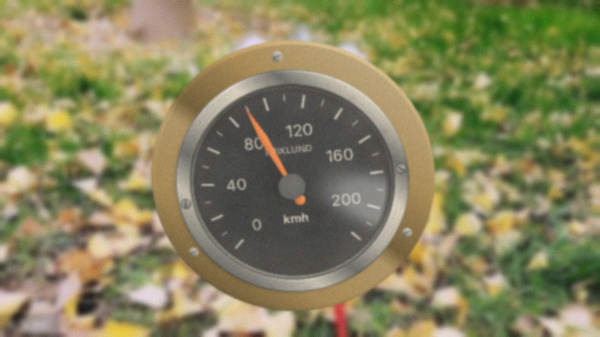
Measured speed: 90 km/h
